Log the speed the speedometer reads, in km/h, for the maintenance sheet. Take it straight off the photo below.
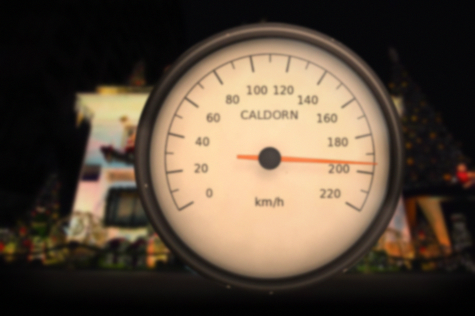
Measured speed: 195 km/h
